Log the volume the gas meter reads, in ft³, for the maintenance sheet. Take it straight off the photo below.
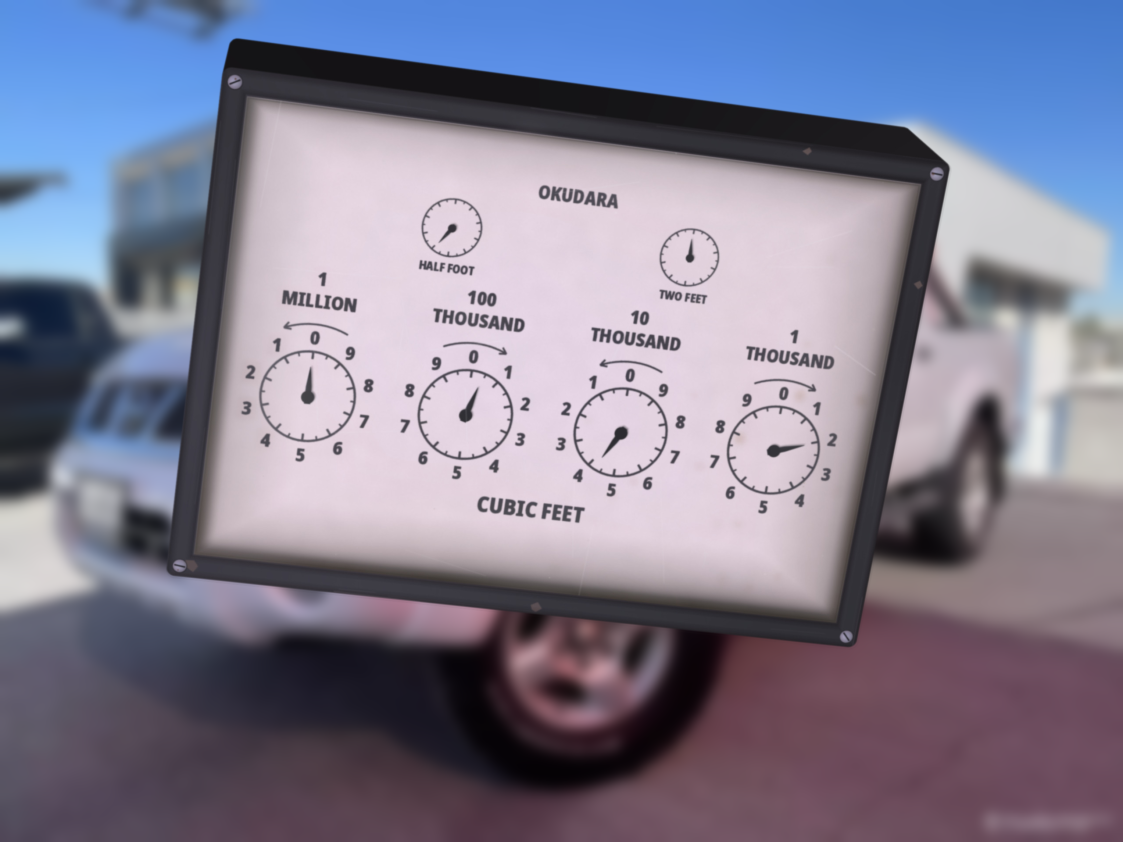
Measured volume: 4200 ft³
